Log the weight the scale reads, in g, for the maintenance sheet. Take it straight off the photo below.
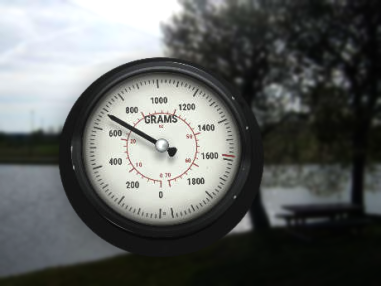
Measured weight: 680 g
